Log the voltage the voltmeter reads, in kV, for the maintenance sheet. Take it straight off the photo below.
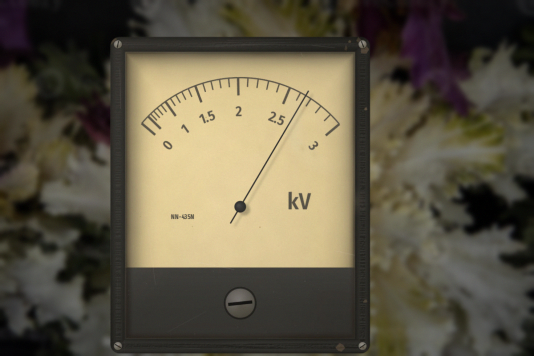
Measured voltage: 2.65 kV
